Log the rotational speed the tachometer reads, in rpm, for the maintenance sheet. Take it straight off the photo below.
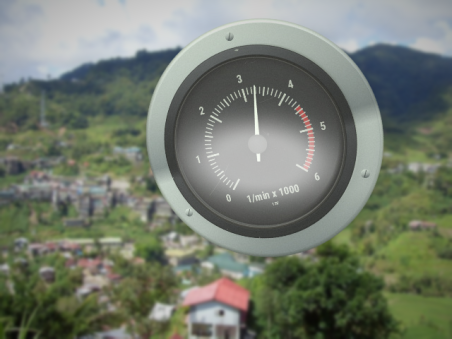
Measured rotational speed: 3300 rpm
